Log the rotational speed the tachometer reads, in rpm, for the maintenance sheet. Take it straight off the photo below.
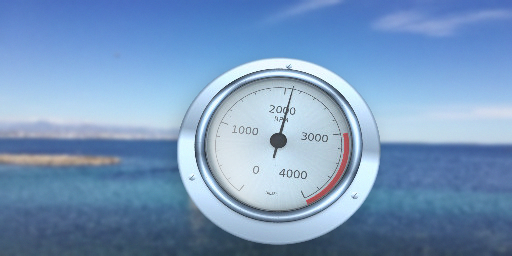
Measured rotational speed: 2100 rpm
